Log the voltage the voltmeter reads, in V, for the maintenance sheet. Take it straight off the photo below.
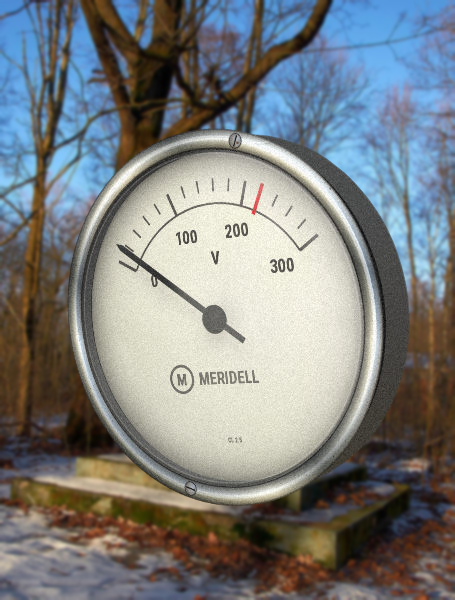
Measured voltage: 20 V
